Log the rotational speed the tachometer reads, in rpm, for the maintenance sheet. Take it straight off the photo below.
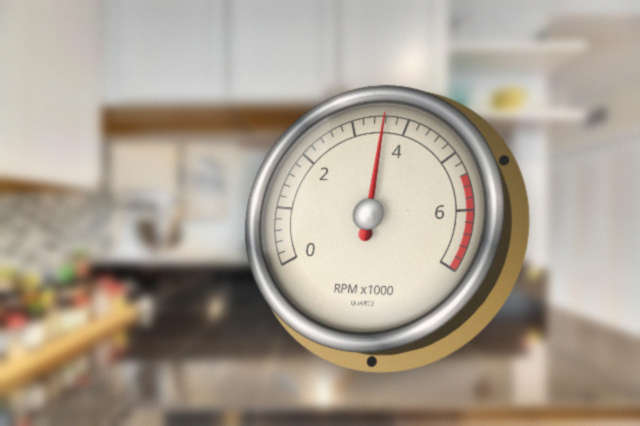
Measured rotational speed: 3600 rpm
